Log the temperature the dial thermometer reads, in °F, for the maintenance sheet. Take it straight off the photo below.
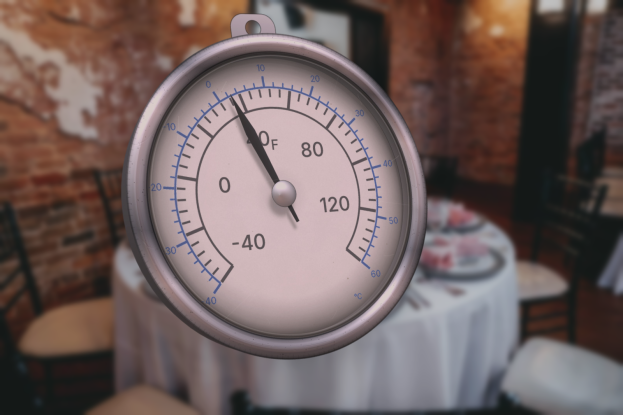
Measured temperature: 36 °F
